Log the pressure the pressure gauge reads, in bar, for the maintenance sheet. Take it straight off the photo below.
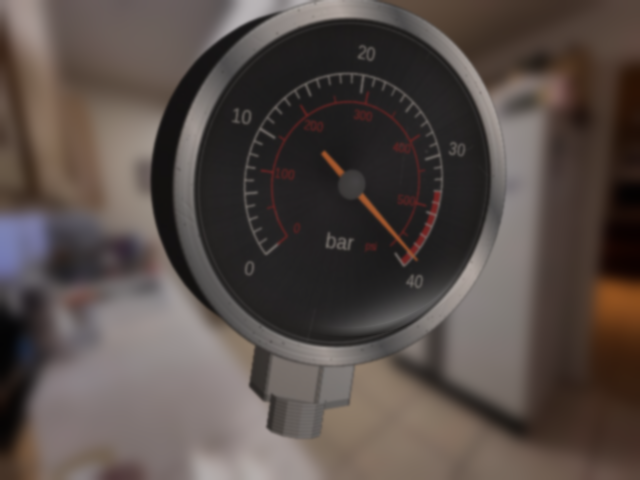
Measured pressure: 39 bar
